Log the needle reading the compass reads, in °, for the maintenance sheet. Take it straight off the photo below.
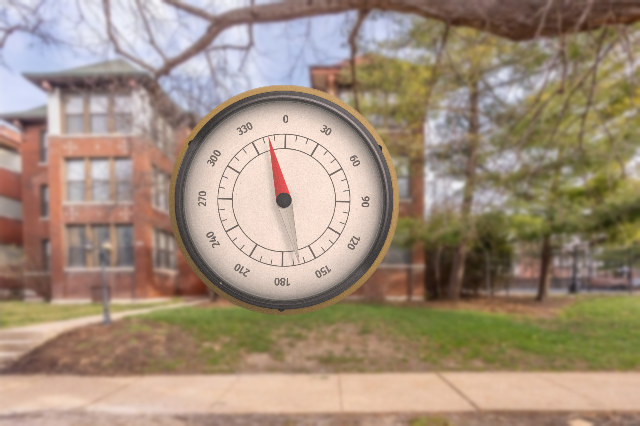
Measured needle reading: 345 °
